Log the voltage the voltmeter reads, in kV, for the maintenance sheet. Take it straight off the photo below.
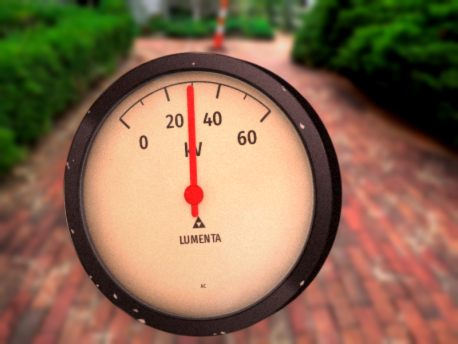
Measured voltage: 30 kV
